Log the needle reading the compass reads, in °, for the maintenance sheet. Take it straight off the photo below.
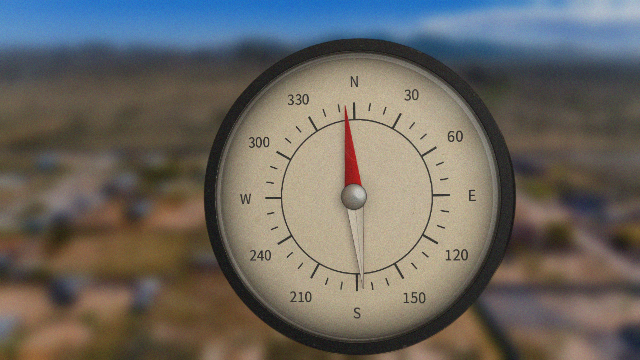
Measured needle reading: 355 °
